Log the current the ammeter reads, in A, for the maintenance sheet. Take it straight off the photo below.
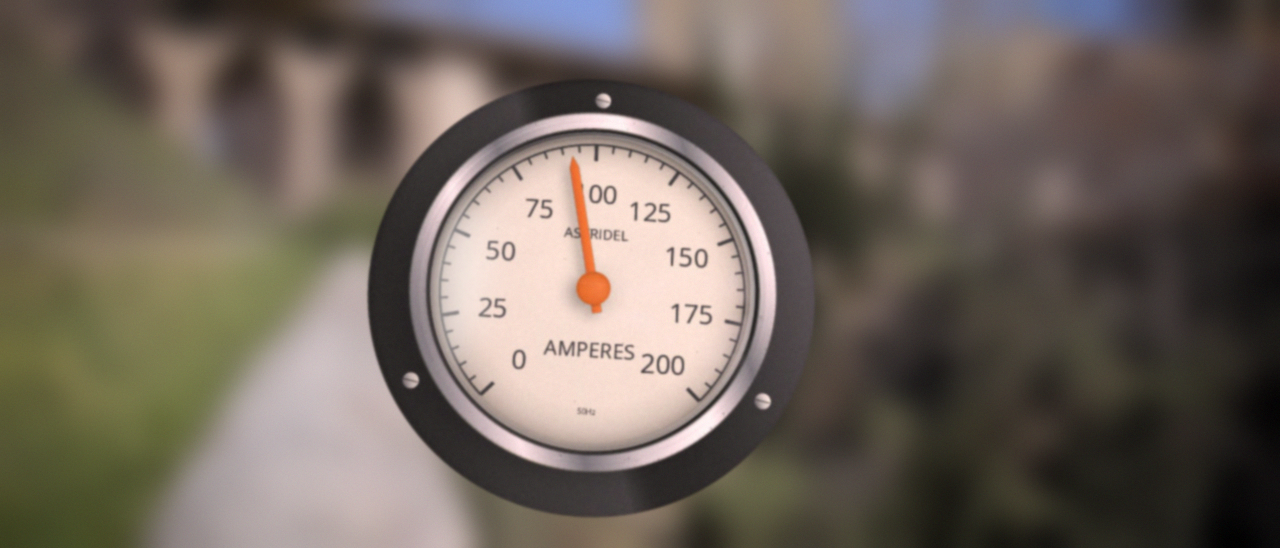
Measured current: 92.5 A
